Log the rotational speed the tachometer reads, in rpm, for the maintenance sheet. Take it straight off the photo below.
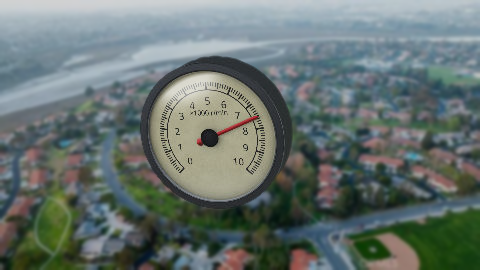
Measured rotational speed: 7500 rpm
